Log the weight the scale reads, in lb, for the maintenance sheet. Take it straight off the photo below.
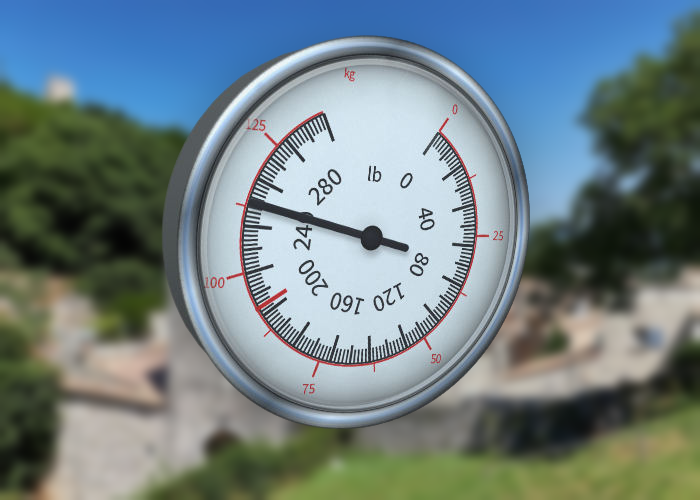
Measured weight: 250 lb
